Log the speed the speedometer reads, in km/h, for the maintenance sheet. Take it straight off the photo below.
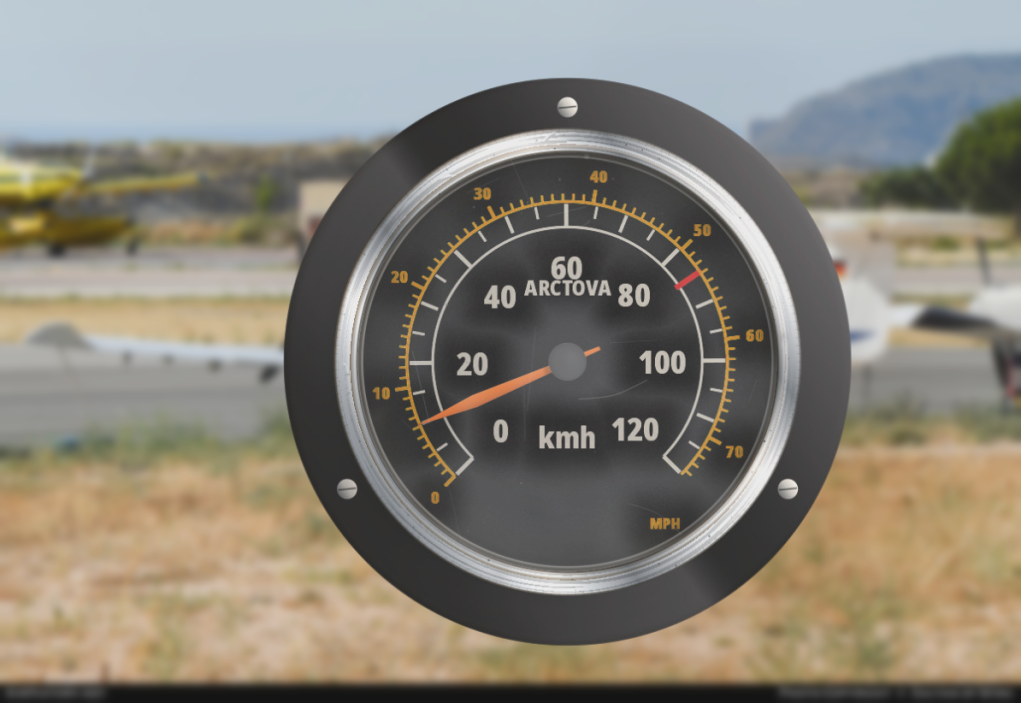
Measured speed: 10 km/h
